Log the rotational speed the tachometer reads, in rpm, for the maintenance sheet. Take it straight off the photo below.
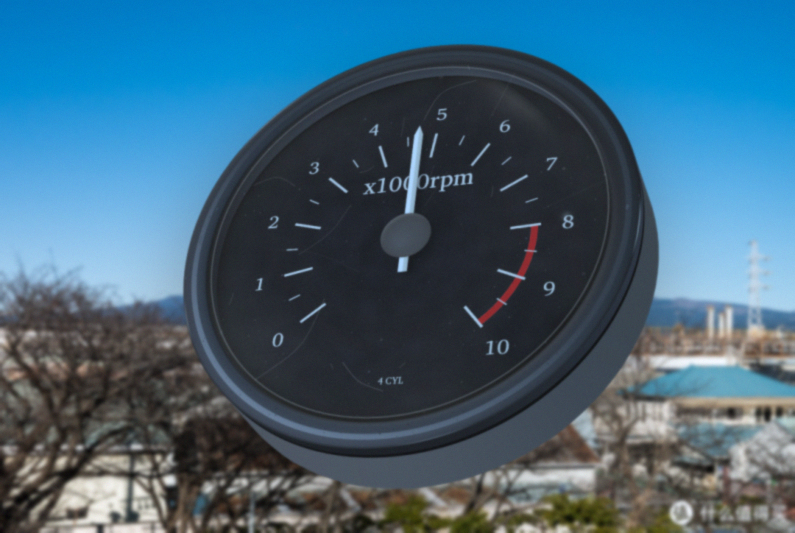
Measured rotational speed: 4750 rpm
